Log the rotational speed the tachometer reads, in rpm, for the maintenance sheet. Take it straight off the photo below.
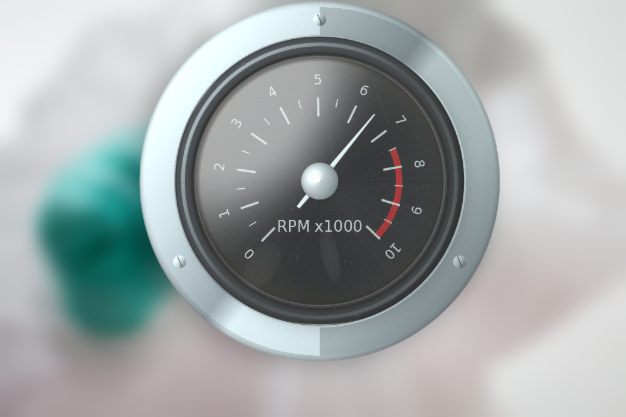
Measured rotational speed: 6500 rpm
